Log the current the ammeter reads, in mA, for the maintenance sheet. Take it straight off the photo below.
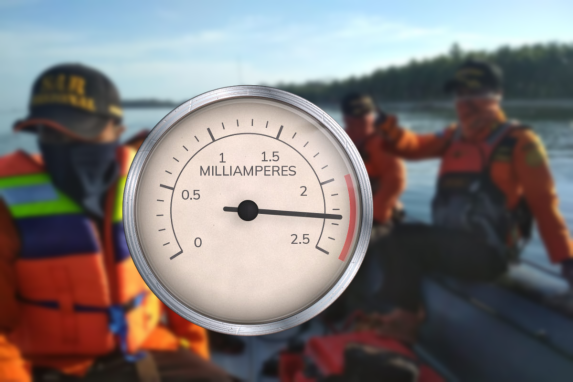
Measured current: 2.25 mA
